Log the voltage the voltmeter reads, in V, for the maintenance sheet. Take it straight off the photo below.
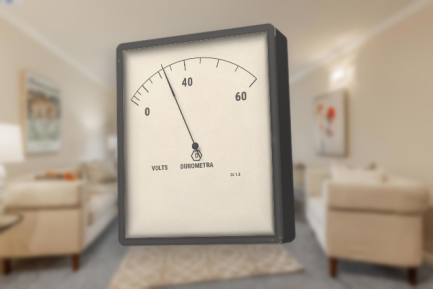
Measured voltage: 32.5 V
